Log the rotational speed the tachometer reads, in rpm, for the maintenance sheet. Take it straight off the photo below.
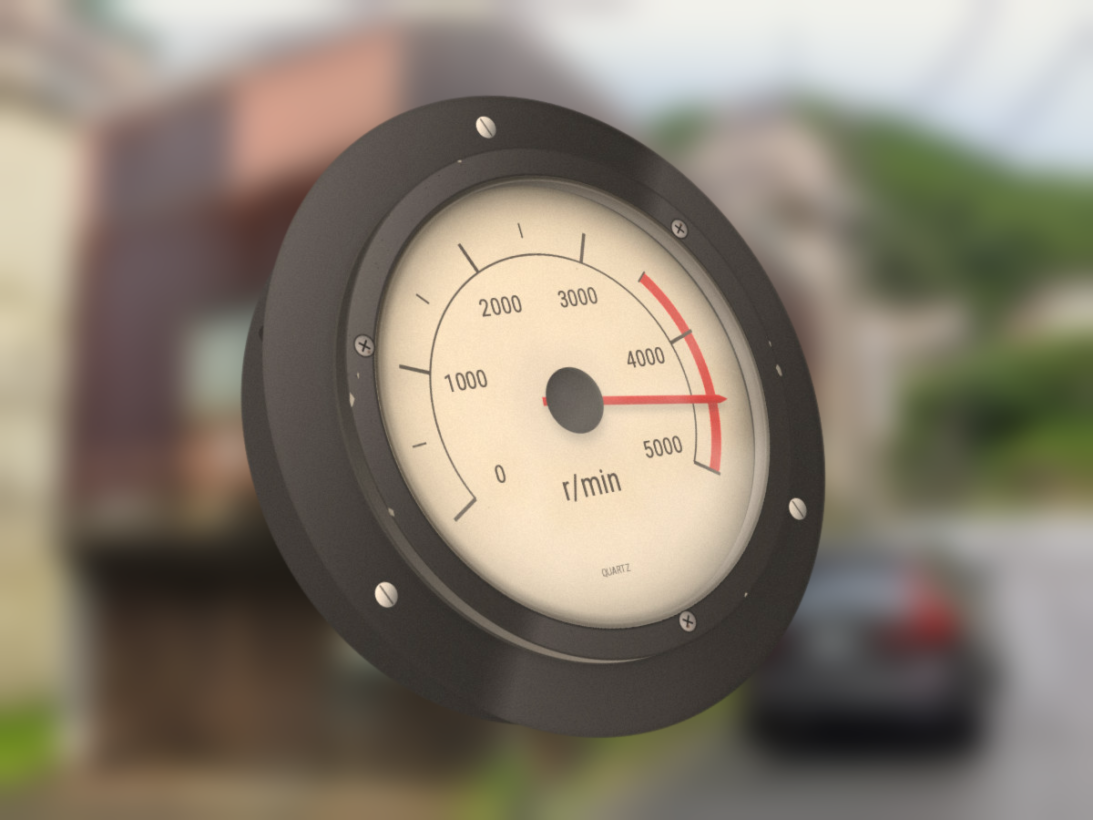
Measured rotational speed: 4500 rpm
